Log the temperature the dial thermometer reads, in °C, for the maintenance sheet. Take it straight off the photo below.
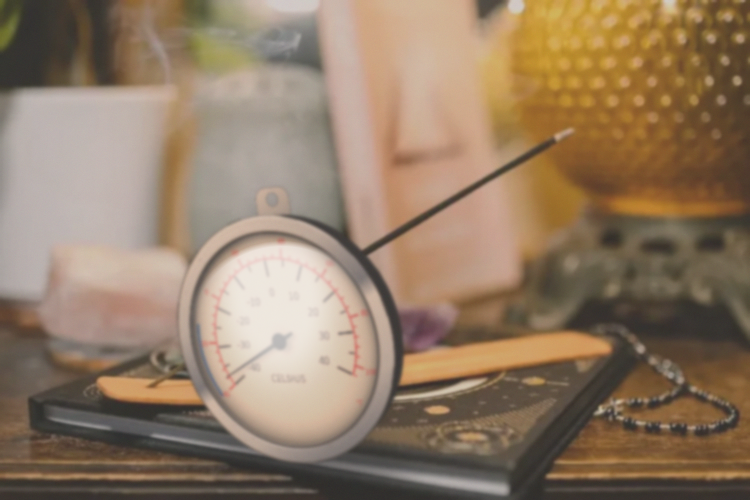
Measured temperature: -37.5 °C
